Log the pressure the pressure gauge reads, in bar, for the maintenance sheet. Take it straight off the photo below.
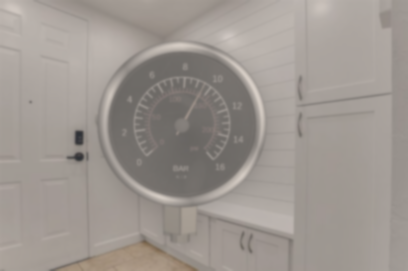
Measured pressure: 9.5 bar
